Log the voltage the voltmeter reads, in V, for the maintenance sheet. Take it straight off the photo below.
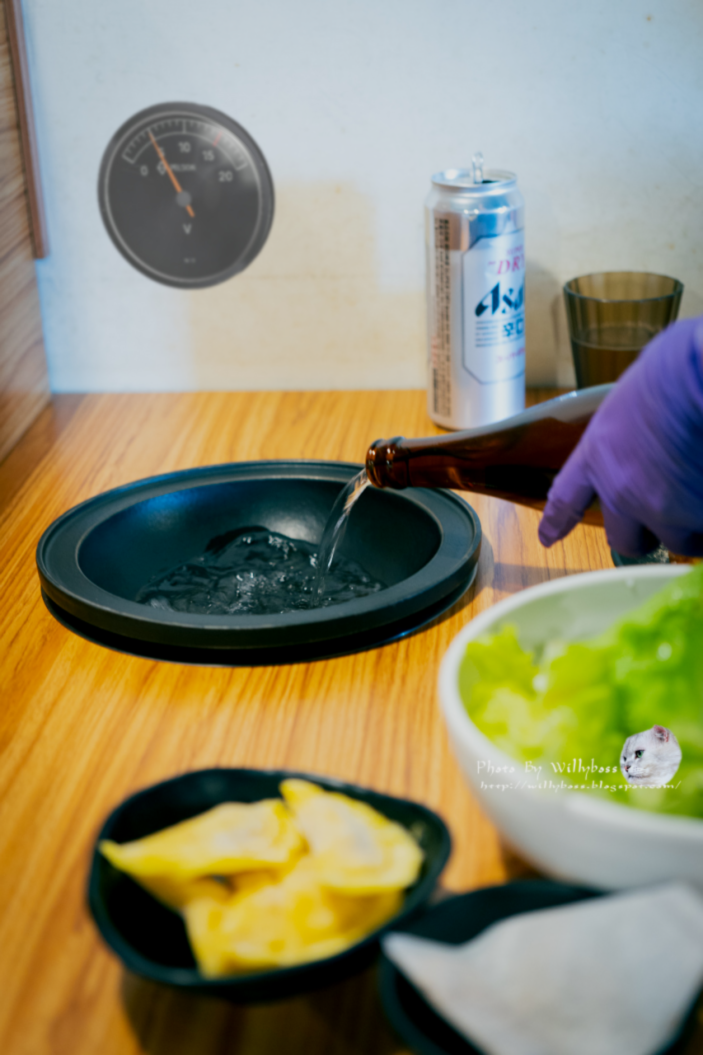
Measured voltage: 5 V
